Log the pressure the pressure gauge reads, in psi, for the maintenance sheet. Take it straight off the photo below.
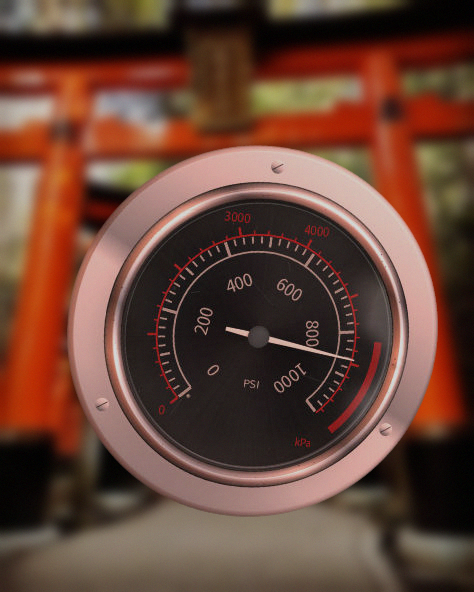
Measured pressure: 860 psi
